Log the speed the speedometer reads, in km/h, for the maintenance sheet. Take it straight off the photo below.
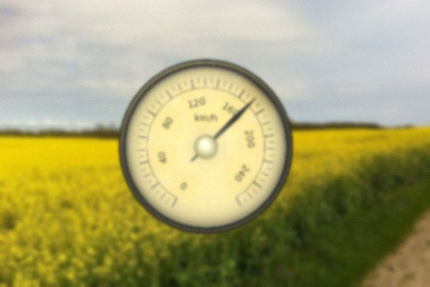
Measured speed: 170 km/h
